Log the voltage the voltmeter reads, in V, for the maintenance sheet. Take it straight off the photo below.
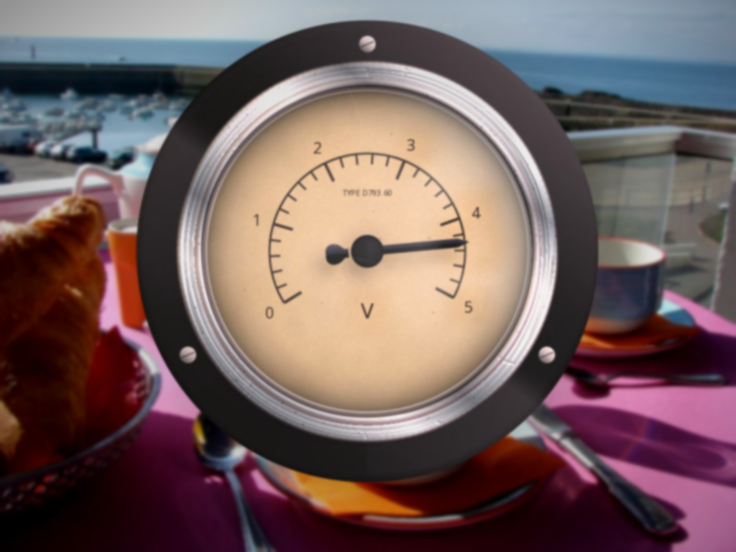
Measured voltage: 4.3 V
